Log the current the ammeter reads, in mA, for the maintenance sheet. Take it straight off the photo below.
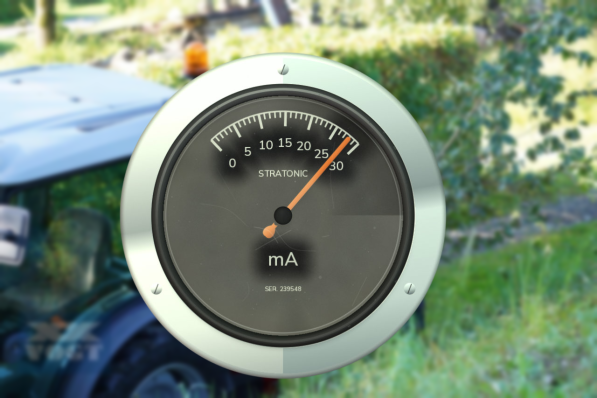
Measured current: 28 mA
